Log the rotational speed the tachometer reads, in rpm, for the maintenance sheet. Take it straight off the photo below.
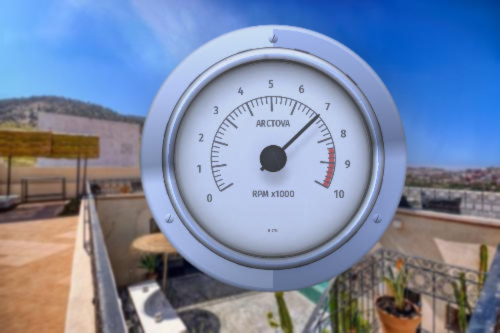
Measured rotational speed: 7000 rpm
